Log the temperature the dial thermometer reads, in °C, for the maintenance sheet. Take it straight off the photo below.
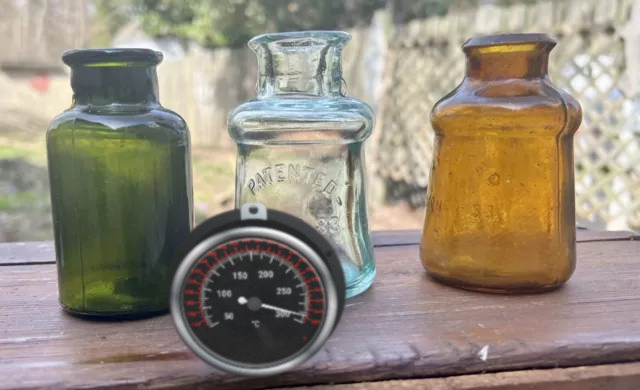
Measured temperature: 287.5 °C
